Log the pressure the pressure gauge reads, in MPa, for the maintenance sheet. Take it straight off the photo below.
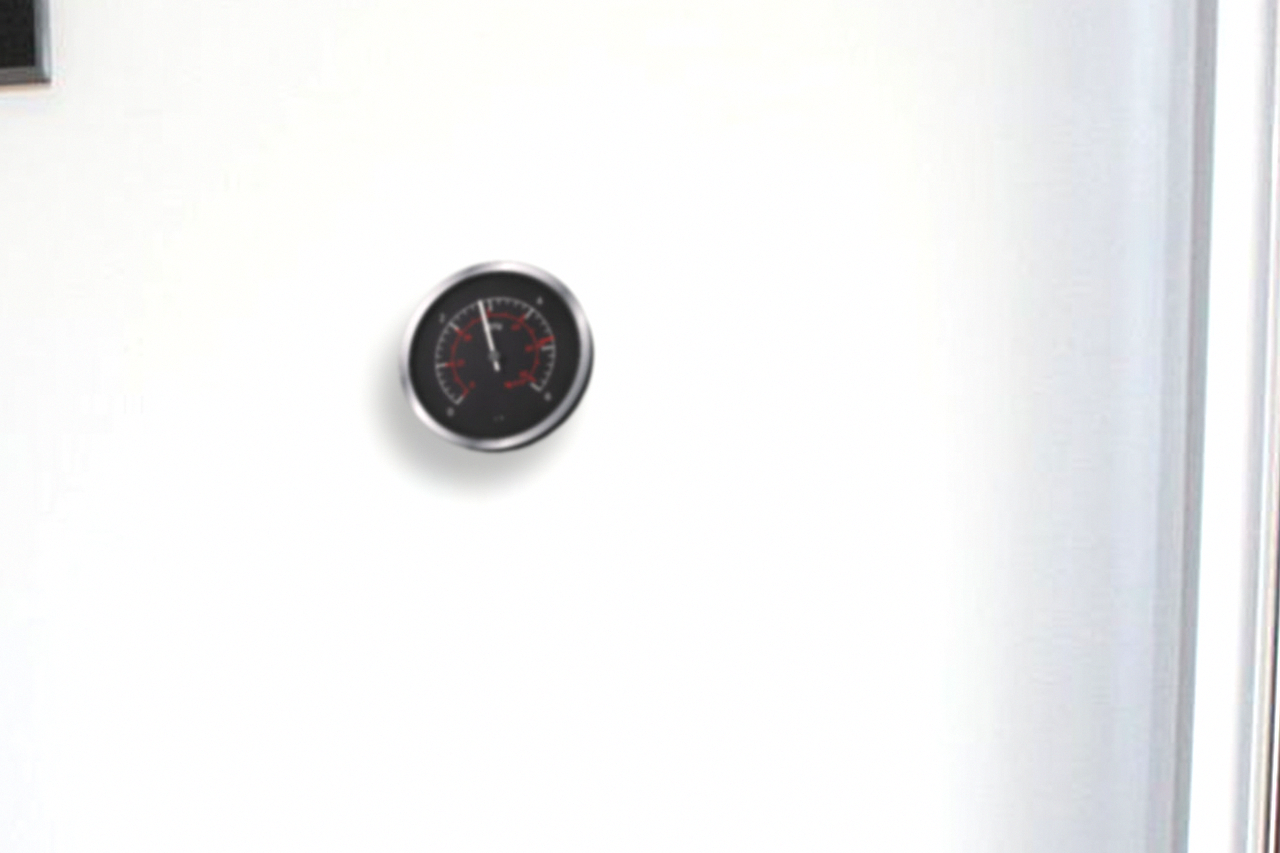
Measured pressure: 2.8 MPa
